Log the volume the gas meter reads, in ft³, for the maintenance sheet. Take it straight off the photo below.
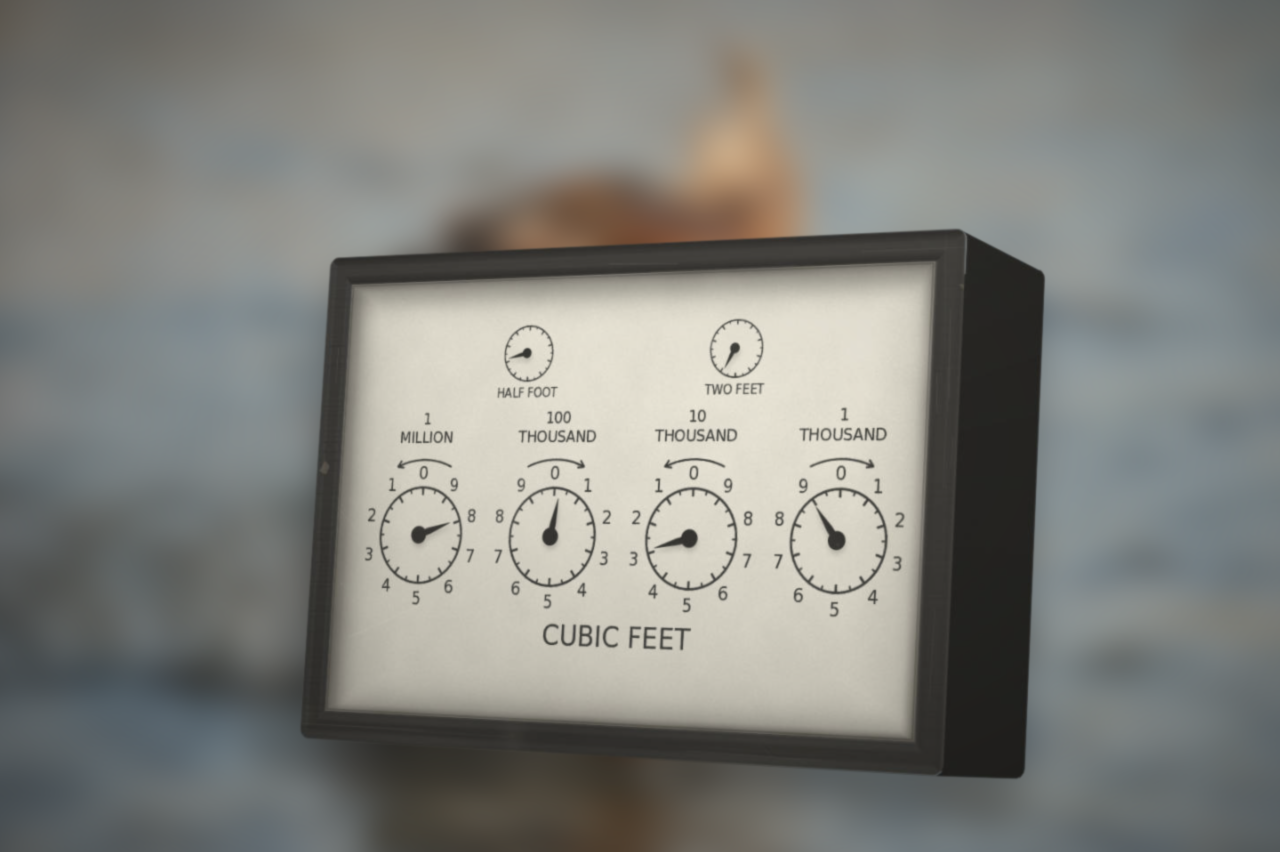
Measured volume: 802900 ft³
